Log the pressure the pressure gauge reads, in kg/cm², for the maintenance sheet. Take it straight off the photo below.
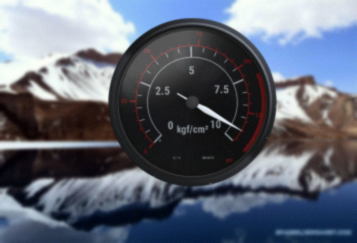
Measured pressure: 9.5 kg/cm²
